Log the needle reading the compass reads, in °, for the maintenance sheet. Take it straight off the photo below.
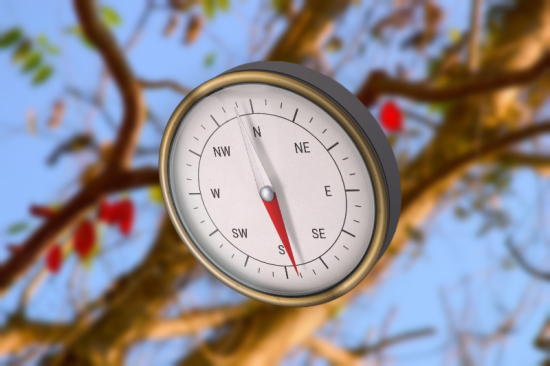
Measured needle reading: 170 °
